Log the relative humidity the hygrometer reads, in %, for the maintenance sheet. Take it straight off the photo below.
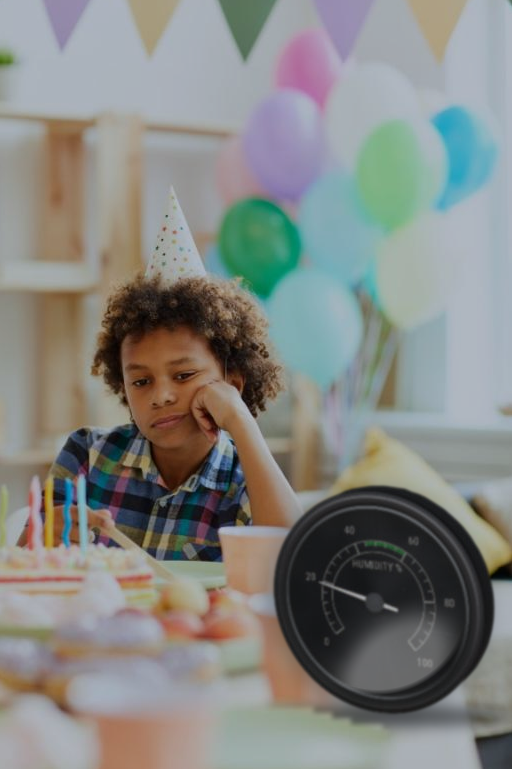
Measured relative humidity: 20 %
